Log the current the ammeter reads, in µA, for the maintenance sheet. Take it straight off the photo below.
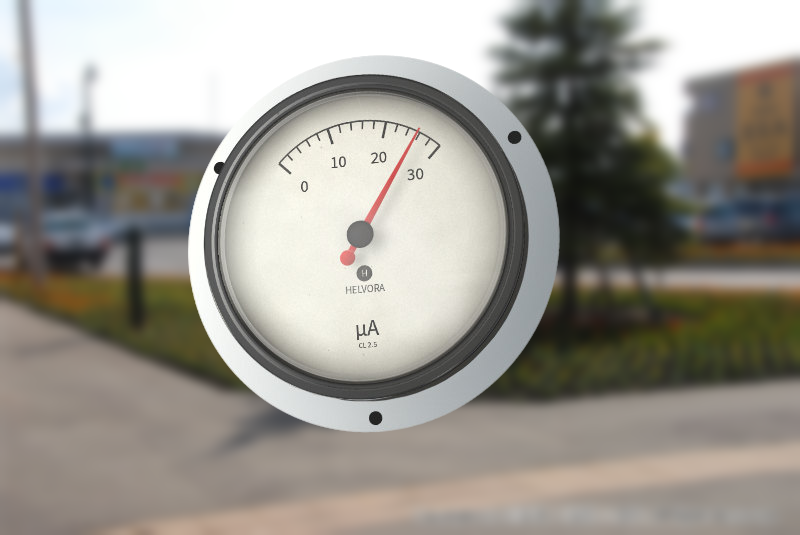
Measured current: 26 µA
